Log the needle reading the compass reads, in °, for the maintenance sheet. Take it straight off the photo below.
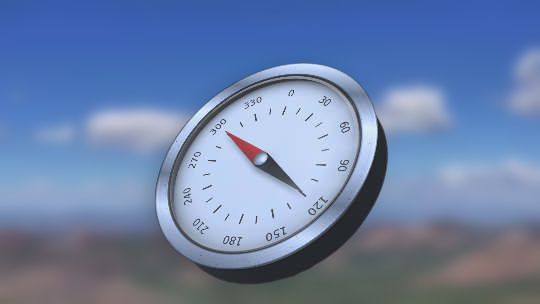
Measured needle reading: 300 °
